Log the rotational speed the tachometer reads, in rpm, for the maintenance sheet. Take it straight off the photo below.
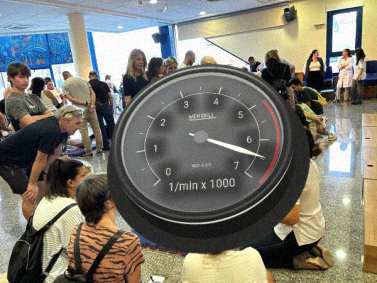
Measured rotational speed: 6500 rpm
